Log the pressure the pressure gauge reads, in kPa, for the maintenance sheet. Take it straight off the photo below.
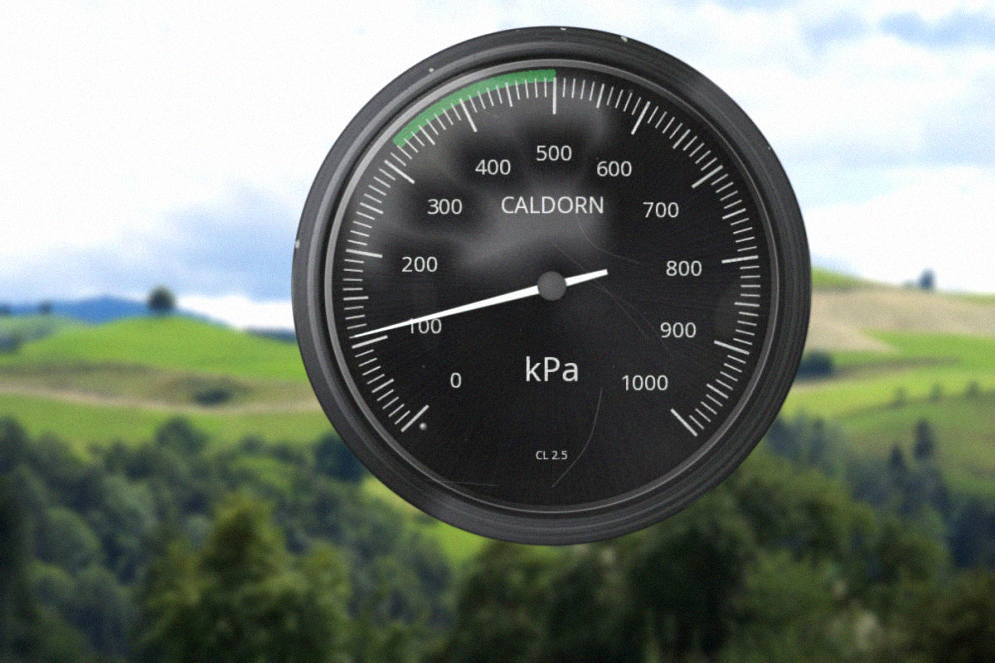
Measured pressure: 110 kPa
